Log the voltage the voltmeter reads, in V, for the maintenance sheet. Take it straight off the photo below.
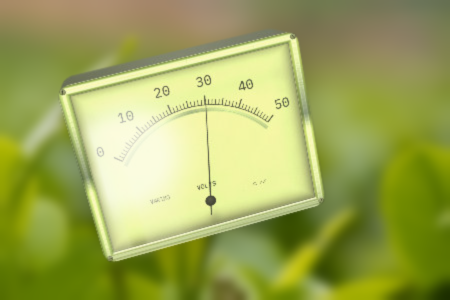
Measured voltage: 30 V
